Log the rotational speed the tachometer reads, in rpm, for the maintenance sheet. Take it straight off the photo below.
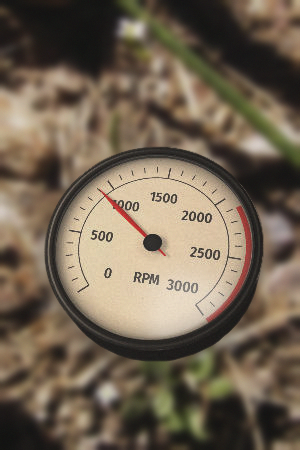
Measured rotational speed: 900 rpm
